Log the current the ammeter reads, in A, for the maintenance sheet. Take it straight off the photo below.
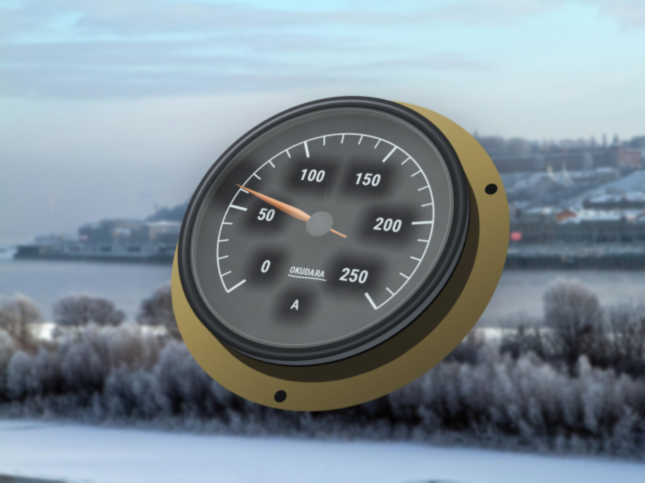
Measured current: 60 A
